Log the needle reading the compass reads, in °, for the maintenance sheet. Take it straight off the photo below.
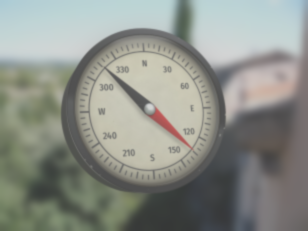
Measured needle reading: 135 °
